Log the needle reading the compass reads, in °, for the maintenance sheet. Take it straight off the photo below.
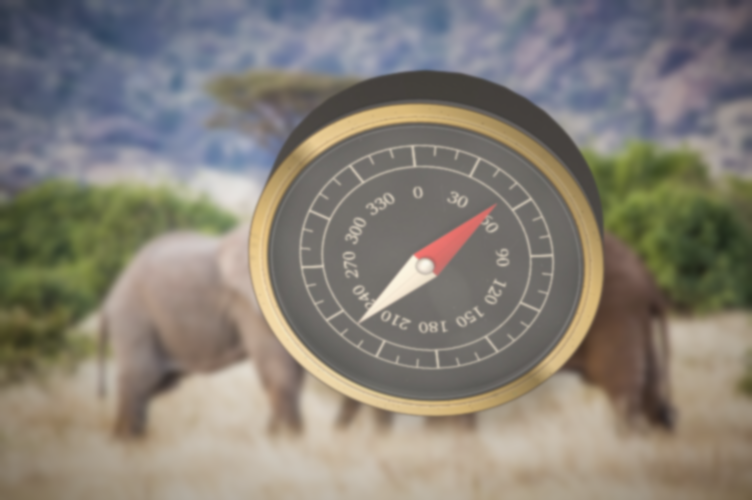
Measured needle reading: 50 °
